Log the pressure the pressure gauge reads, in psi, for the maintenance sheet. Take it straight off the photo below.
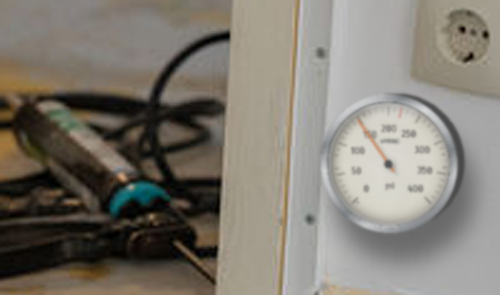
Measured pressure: 150 psi
